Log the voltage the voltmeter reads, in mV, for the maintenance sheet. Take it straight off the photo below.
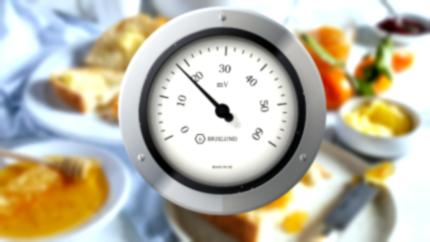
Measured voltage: 18 mV
